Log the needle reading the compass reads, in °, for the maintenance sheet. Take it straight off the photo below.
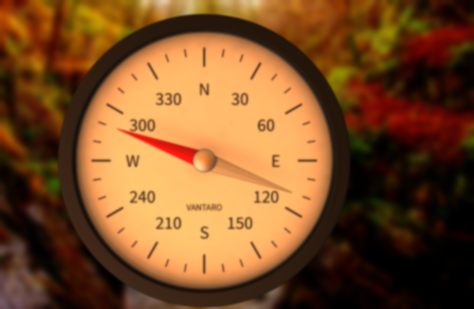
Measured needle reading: 290 °
